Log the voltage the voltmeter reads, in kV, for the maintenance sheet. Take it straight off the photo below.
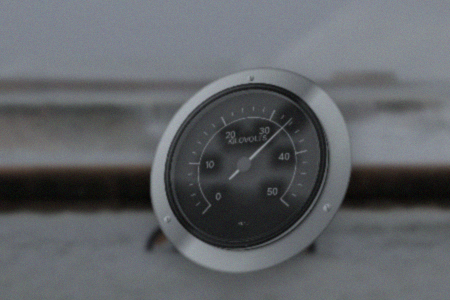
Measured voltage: 34 kV
